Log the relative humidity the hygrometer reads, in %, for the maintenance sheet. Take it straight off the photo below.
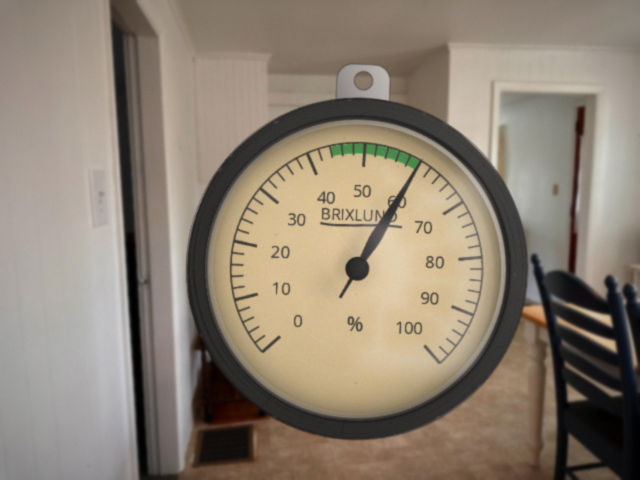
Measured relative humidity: 60 %
